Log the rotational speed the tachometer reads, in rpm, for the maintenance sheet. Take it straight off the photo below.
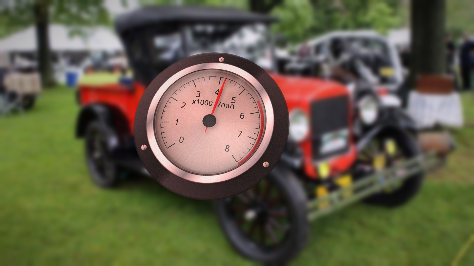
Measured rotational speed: 4200 rpm
